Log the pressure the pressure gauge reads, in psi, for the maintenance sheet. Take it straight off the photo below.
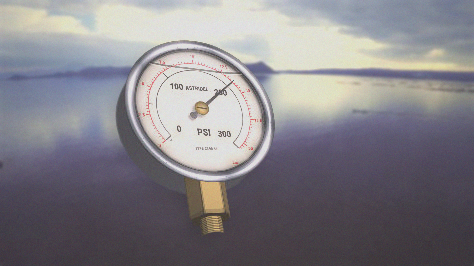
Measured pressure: 200 psi
